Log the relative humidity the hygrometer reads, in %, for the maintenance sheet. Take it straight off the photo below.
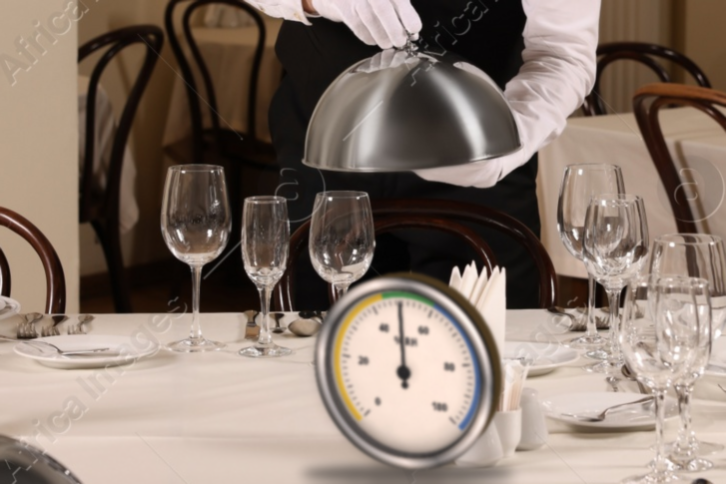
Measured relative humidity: 50 %
